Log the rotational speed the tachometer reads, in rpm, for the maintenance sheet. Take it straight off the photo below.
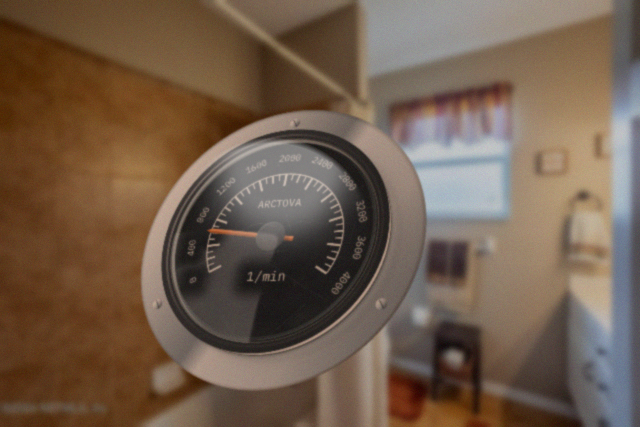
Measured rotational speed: 600 rpm
